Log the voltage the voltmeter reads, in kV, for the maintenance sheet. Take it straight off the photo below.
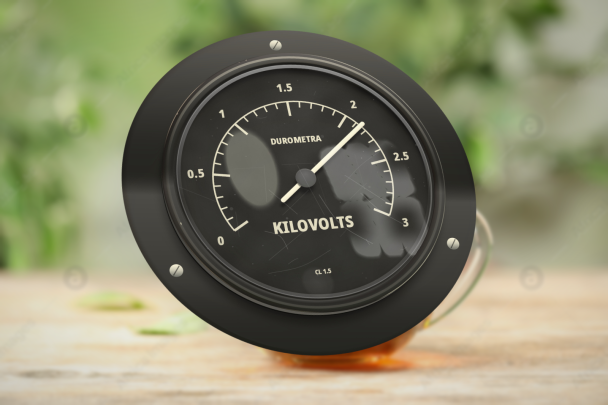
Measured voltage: 2.15 kV
